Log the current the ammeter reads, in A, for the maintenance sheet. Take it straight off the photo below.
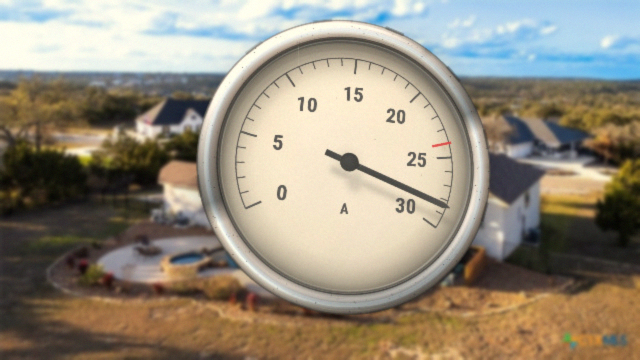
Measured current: 28.5 A
